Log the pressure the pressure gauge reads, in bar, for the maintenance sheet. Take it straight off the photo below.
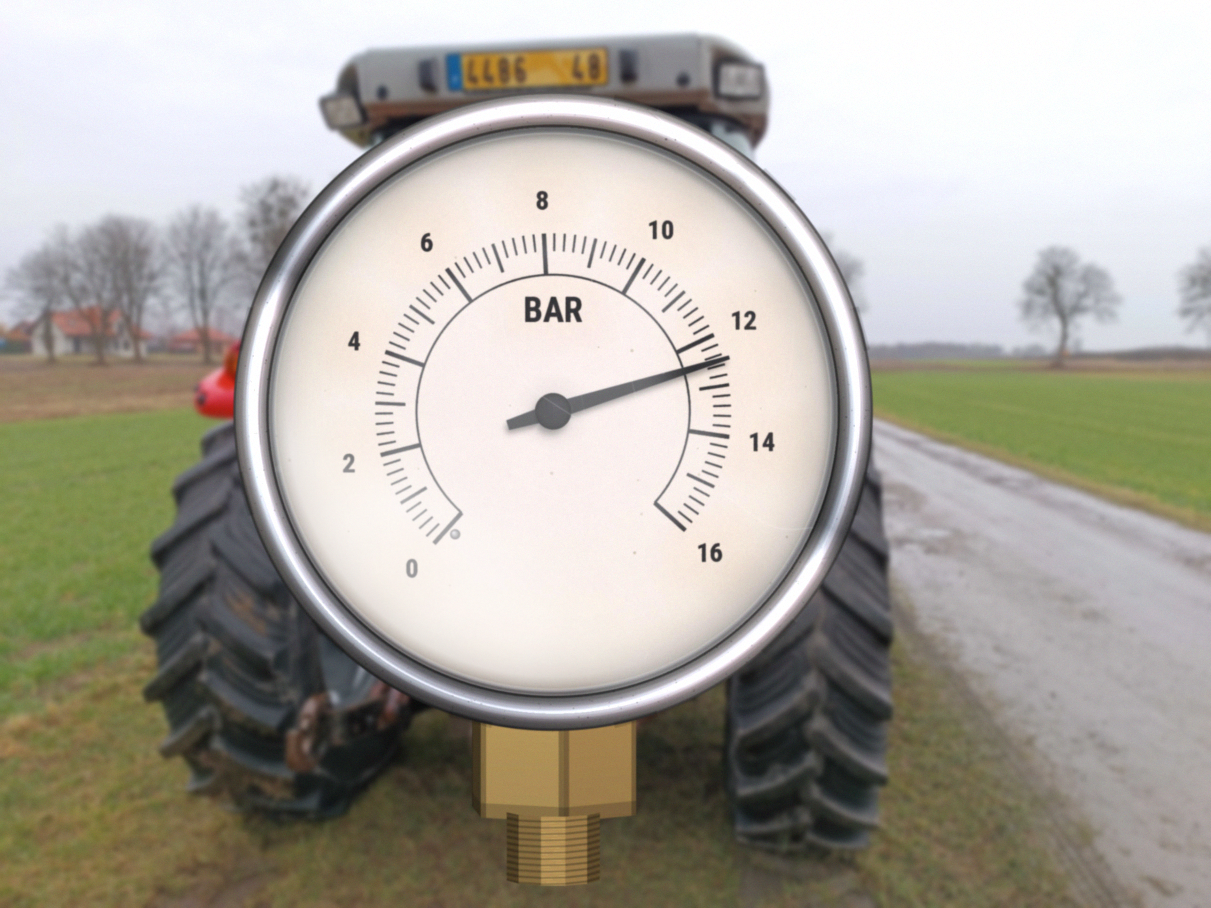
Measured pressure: 12.5 bar
